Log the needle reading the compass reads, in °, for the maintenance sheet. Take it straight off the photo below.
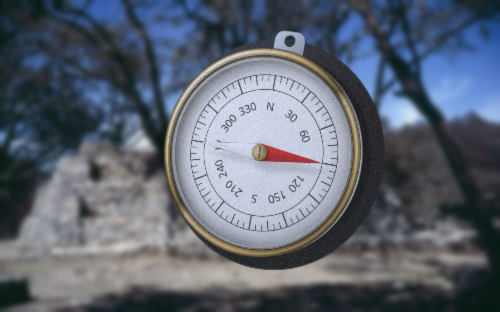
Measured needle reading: 90 °
